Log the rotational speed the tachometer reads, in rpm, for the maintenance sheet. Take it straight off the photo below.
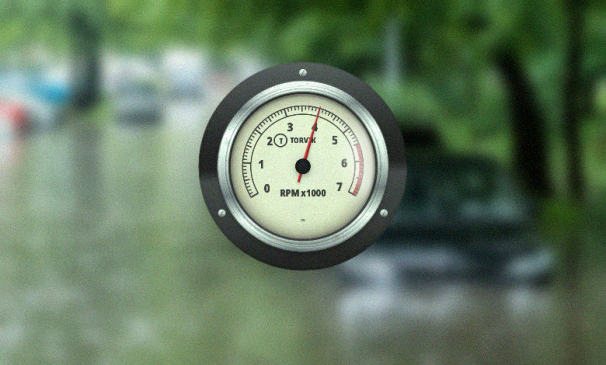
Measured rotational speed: 4000 rpm
